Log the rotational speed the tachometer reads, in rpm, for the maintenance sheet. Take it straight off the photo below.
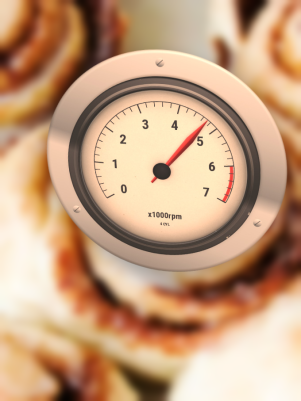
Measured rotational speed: 4700 rpm
